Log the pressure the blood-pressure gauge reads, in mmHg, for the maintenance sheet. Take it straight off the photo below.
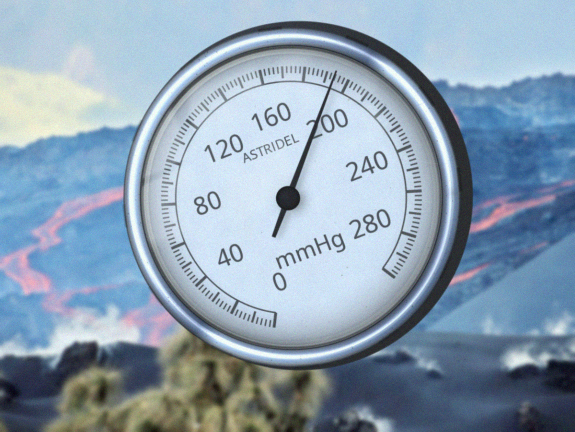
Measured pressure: 194 mmHg
